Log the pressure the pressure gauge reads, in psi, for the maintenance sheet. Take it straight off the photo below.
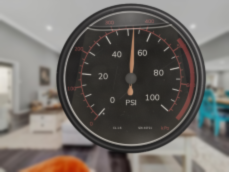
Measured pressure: 52.5 psi
